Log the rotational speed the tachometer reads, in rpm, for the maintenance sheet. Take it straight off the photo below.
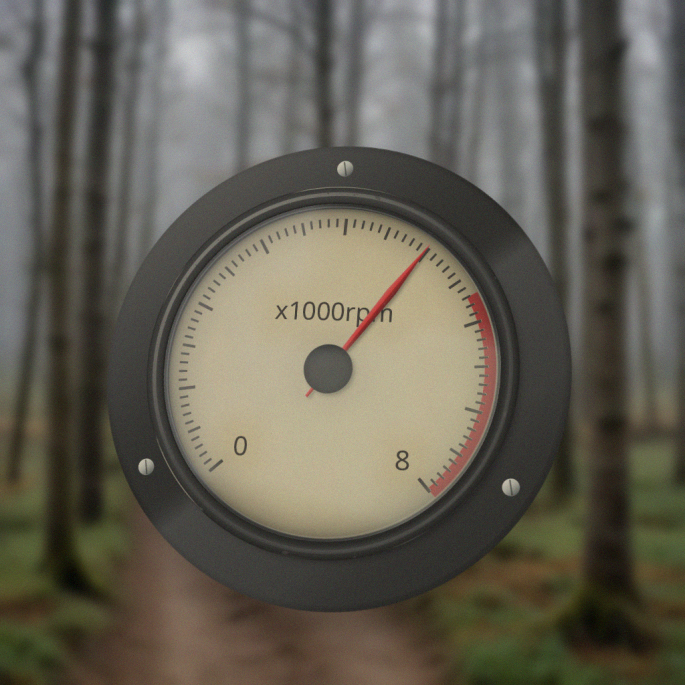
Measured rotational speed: 5000 rpm
